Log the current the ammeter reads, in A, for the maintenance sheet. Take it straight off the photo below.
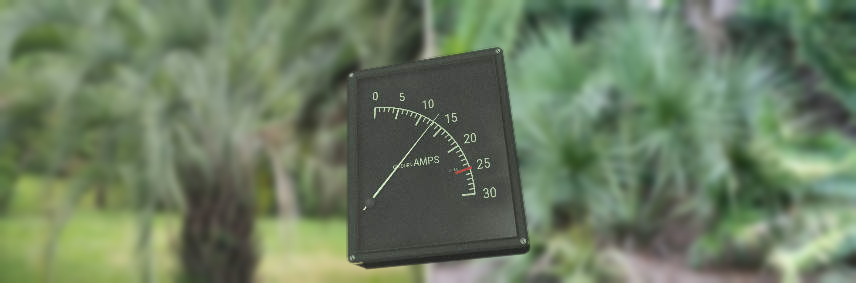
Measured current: 13 A
